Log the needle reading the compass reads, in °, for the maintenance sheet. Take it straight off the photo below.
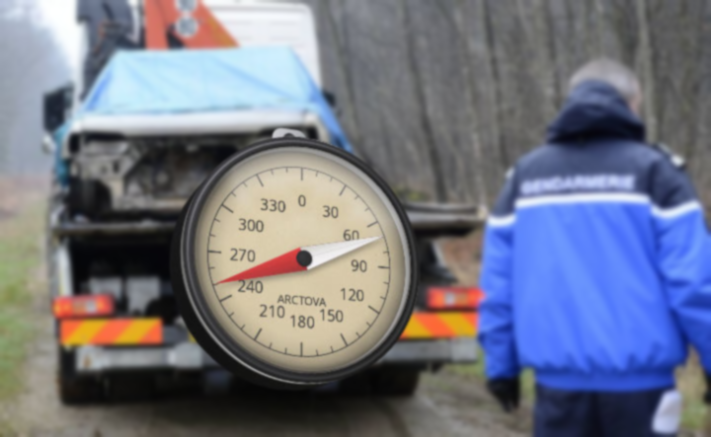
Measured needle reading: 250 °
